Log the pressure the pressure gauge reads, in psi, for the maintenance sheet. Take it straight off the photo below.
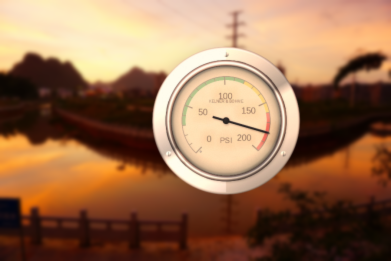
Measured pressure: 180 psi
